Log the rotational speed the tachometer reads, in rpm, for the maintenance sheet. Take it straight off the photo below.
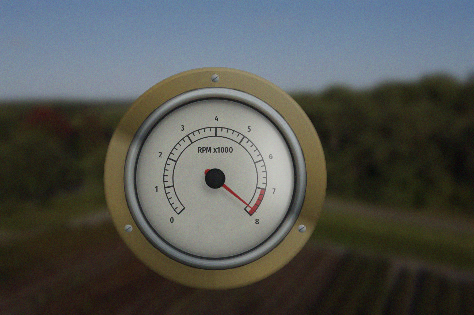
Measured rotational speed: 7800 rpm
